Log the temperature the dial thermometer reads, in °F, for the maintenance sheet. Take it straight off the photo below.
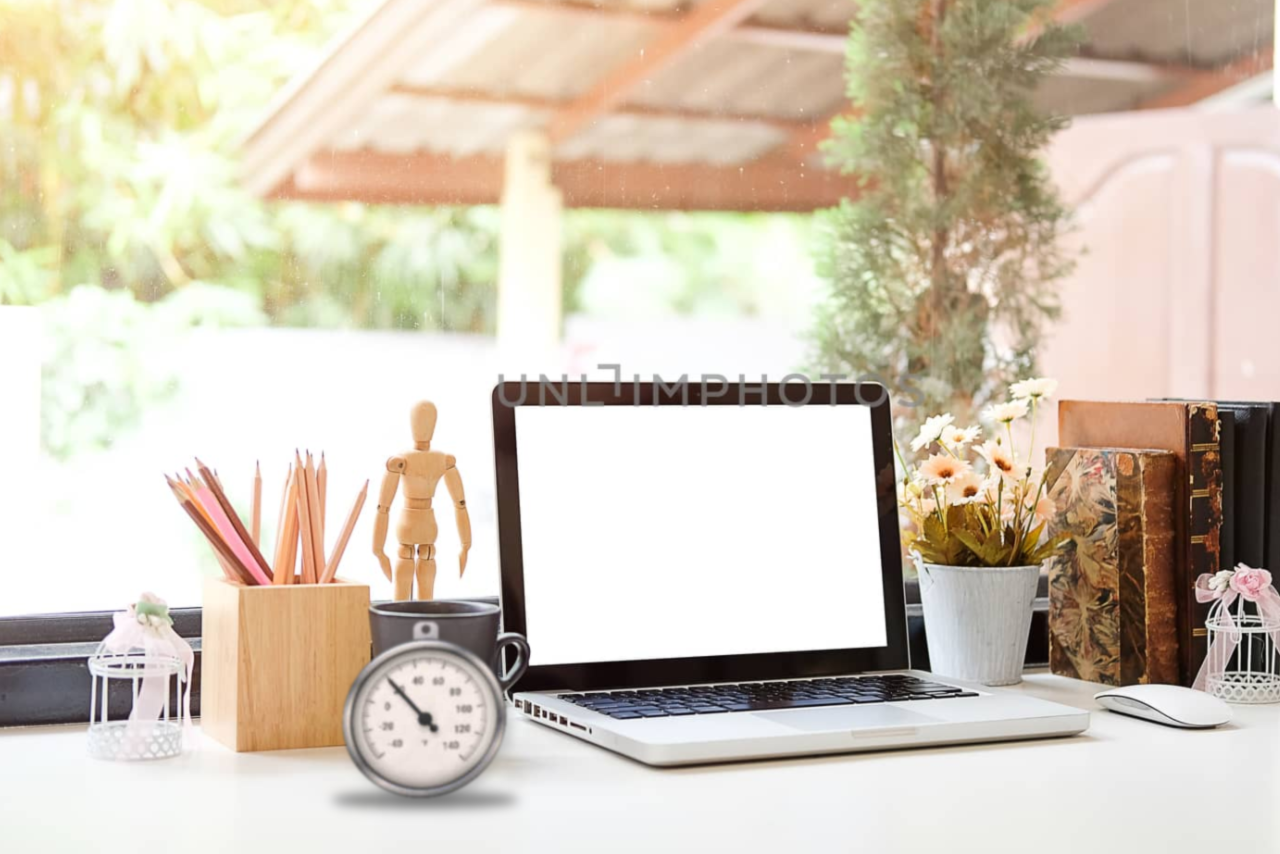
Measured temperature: 20 °F
